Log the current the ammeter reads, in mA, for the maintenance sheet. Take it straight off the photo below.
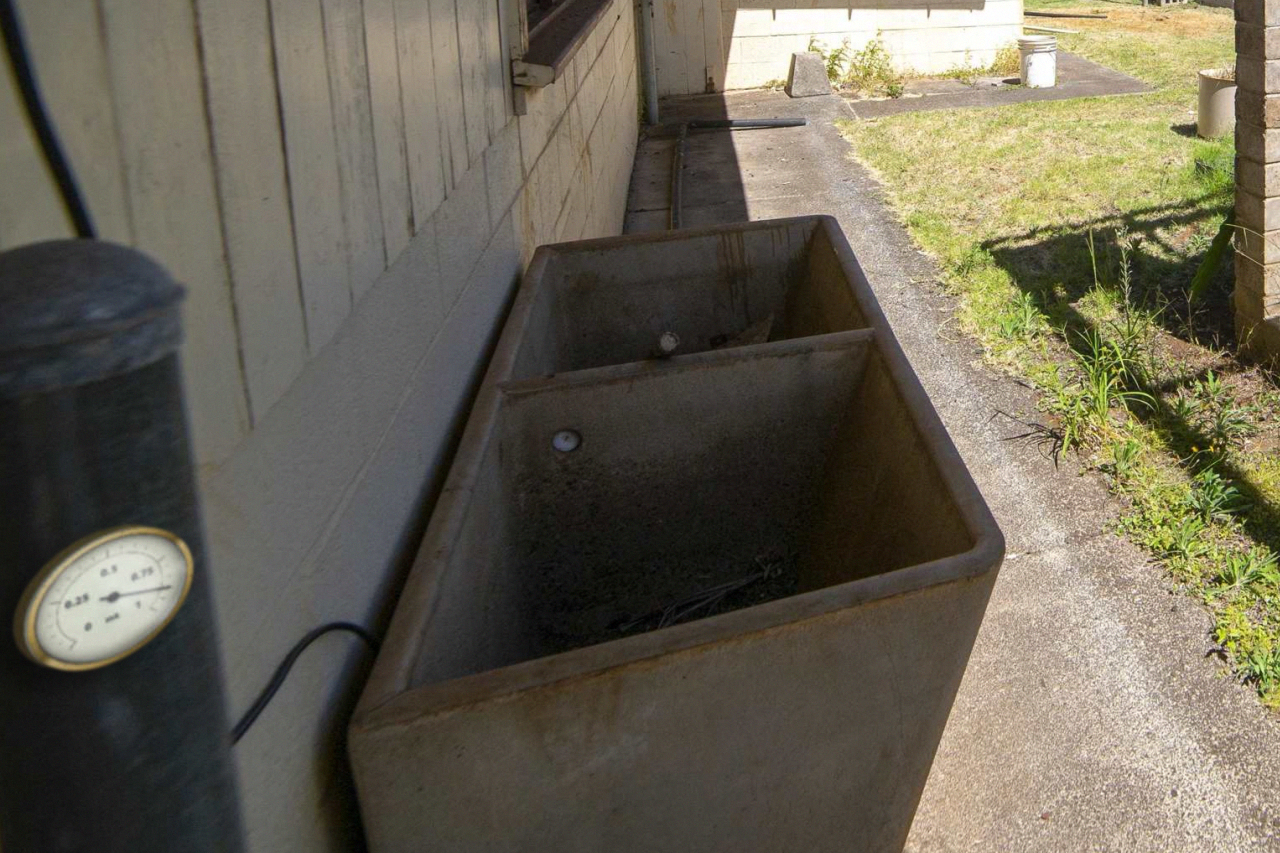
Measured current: 0.9 mA
